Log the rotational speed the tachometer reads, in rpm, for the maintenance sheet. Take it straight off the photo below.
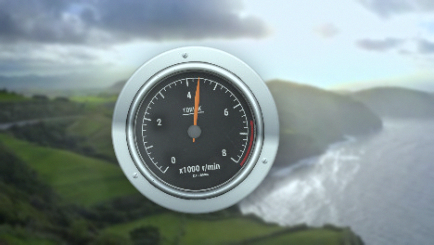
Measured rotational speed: 4400 rpm
